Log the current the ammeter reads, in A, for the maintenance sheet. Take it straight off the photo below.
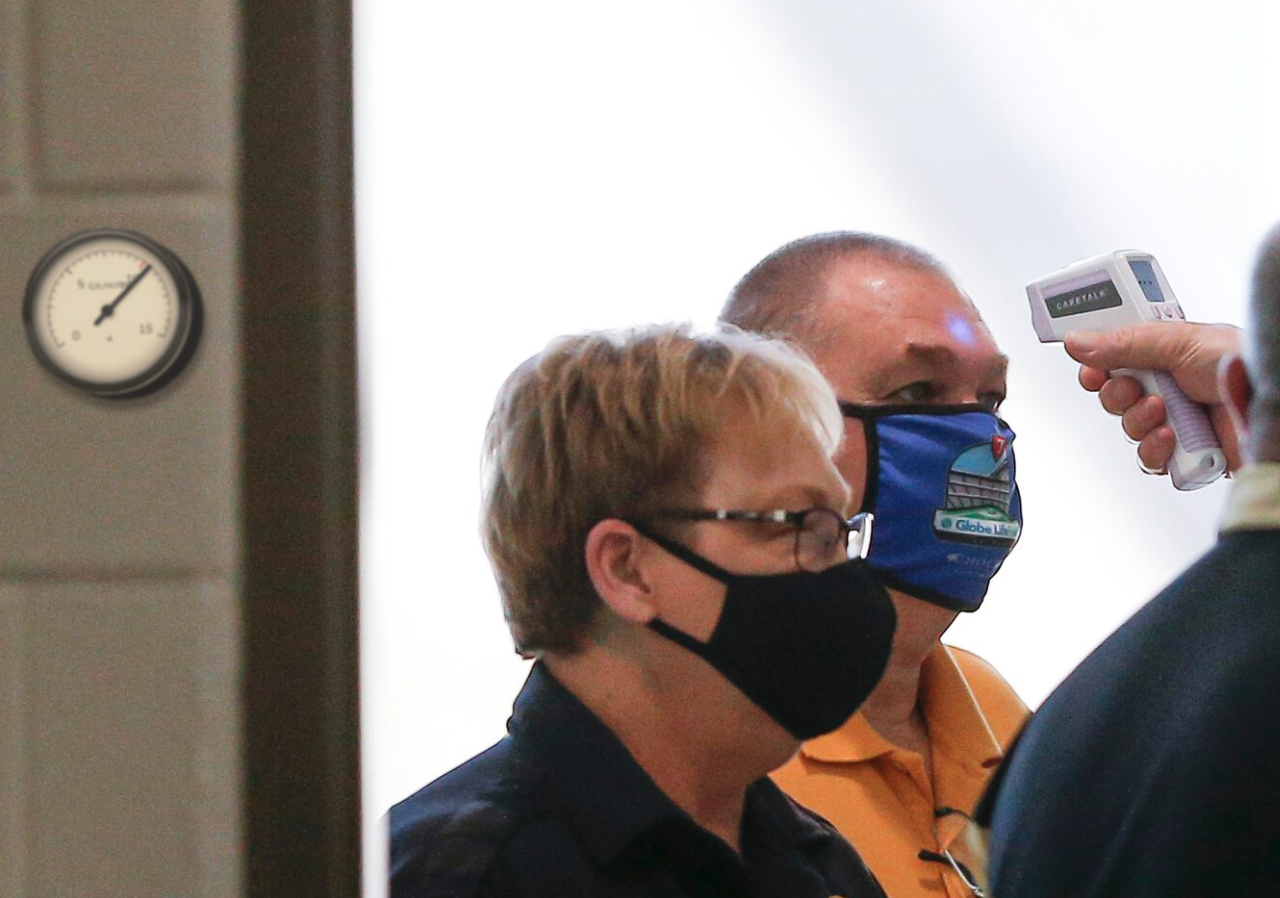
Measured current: 10.5 A
